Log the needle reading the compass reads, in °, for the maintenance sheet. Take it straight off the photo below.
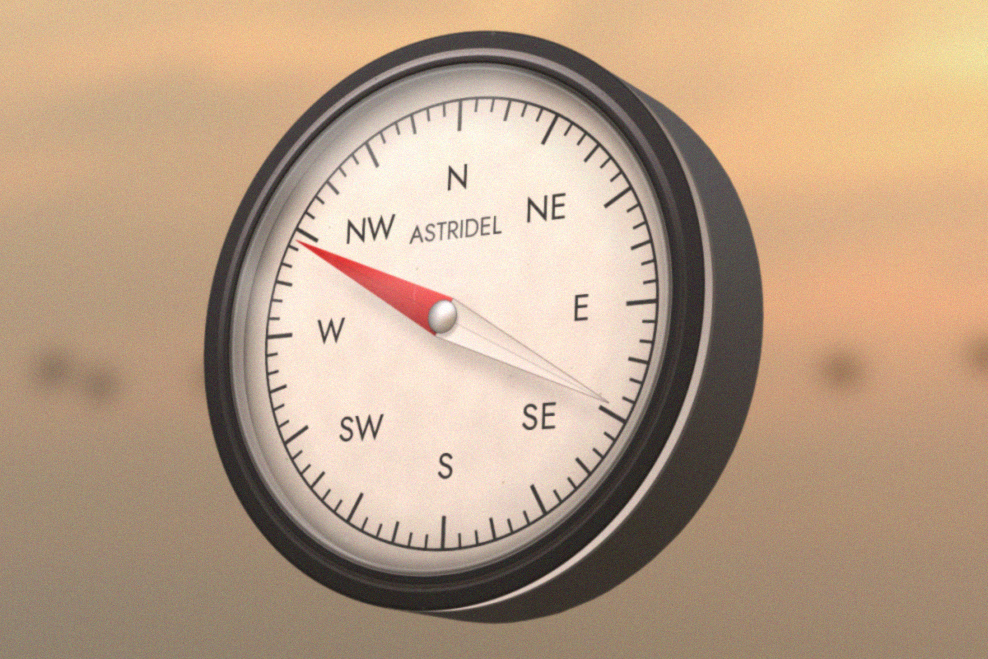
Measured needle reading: 297.5 °
